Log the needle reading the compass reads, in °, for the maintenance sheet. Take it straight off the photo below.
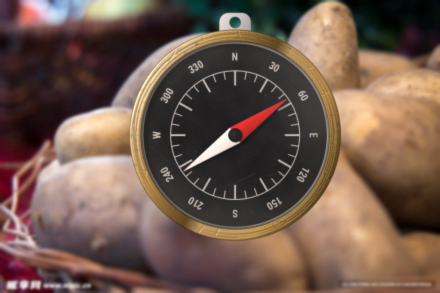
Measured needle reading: 55 °
